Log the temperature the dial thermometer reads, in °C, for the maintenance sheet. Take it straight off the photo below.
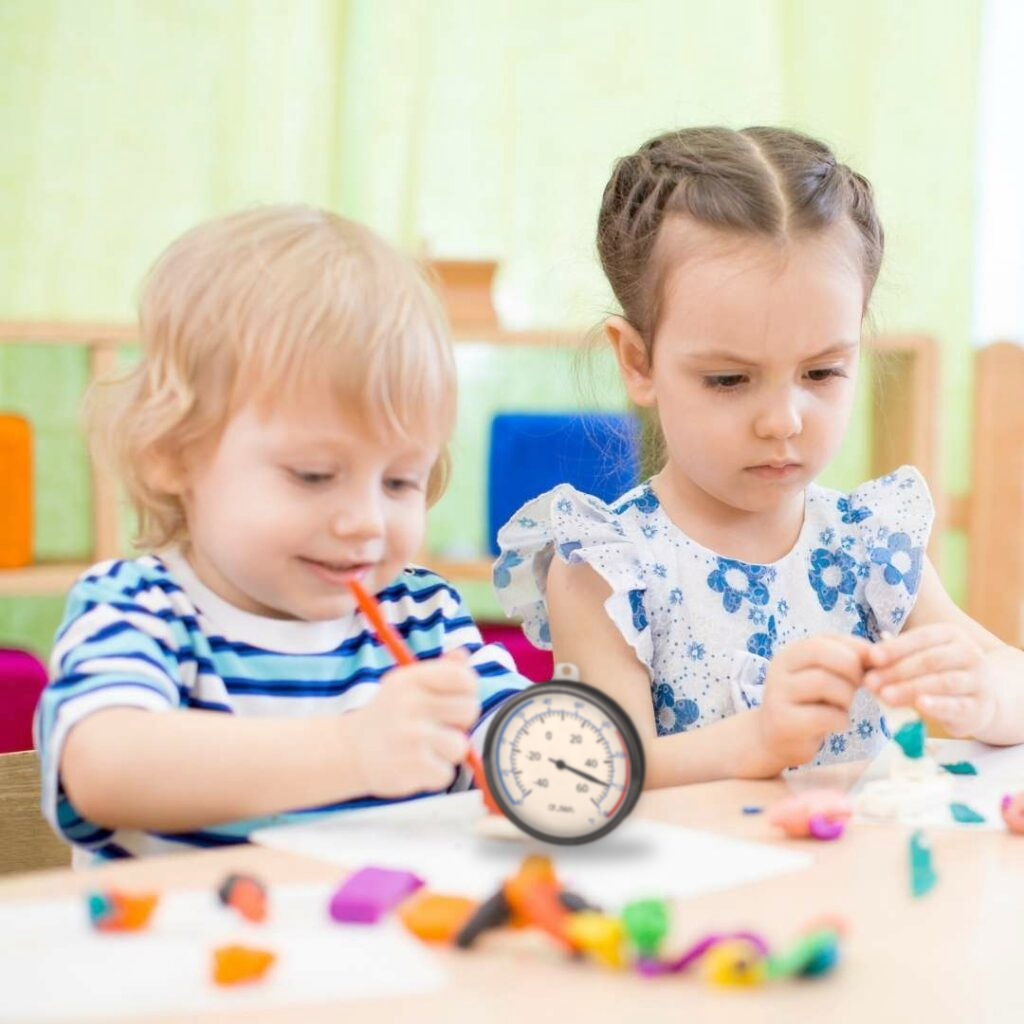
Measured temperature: 50 °C
